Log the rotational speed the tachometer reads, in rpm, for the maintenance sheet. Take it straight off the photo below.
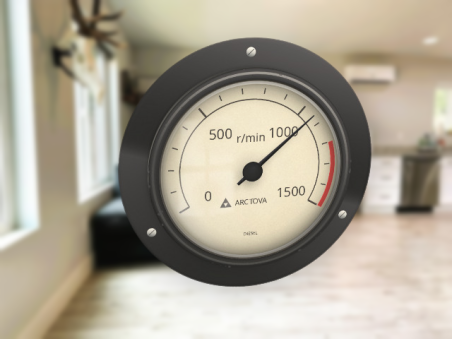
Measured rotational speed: 1050 rpm
